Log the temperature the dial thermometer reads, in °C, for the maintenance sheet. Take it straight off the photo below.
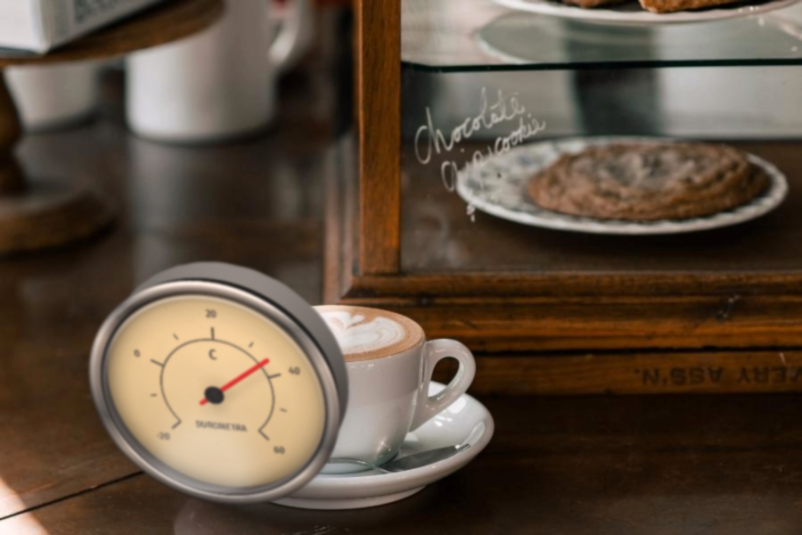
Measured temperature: 35 °C
